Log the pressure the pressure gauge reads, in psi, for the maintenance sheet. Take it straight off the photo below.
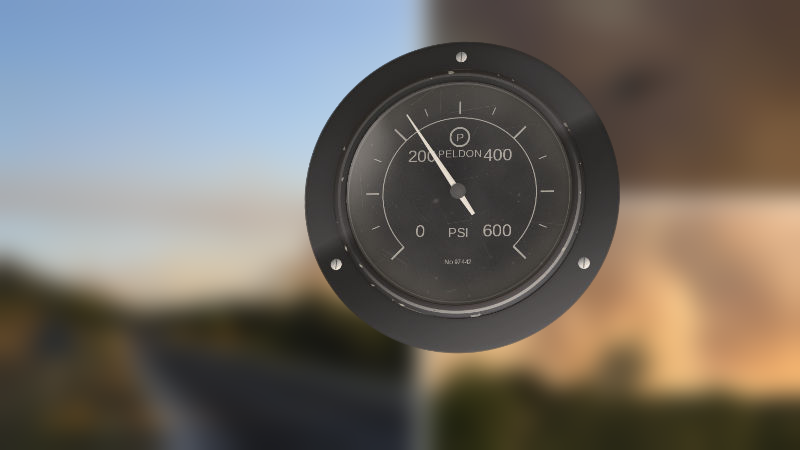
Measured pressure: 225 psi
